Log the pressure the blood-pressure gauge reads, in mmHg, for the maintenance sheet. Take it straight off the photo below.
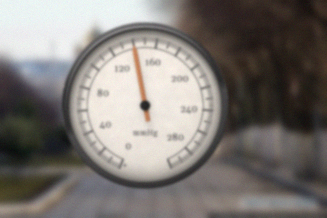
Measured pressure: 140 mmHg
